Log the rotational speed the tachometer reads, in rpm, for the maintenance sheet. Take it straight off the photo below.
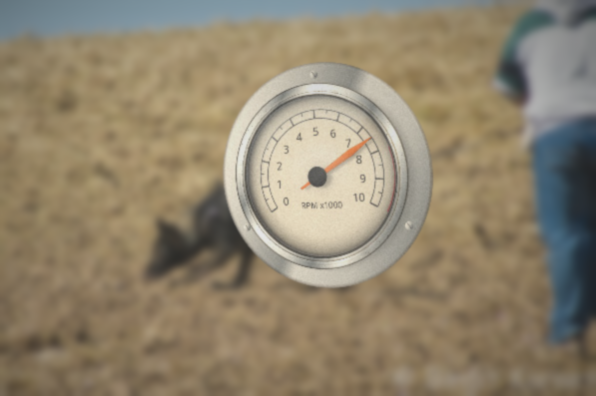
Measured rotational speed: 7500 rpm
